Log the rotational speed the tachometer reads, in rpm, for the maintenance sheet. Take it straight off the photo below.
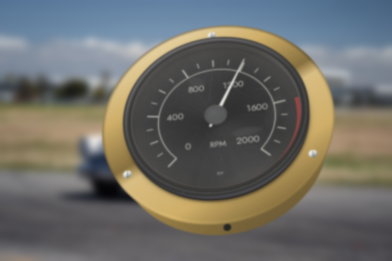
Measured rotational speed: 1200 rpm
